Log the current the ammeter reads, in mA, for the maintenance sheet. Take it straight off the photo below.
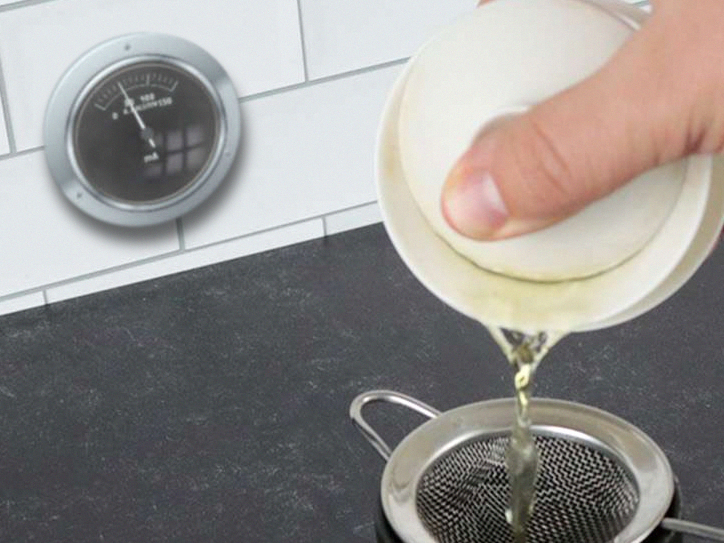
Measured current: 50 mA
